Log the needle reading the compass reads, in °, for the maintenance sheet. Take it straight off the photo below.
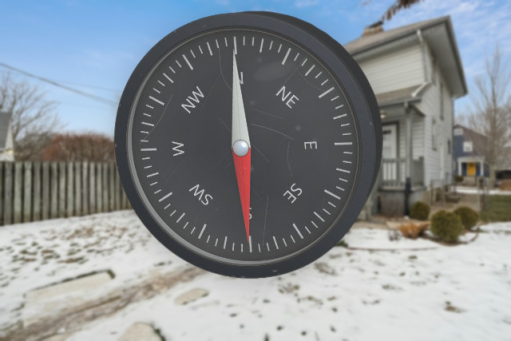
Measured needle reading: 180 °
